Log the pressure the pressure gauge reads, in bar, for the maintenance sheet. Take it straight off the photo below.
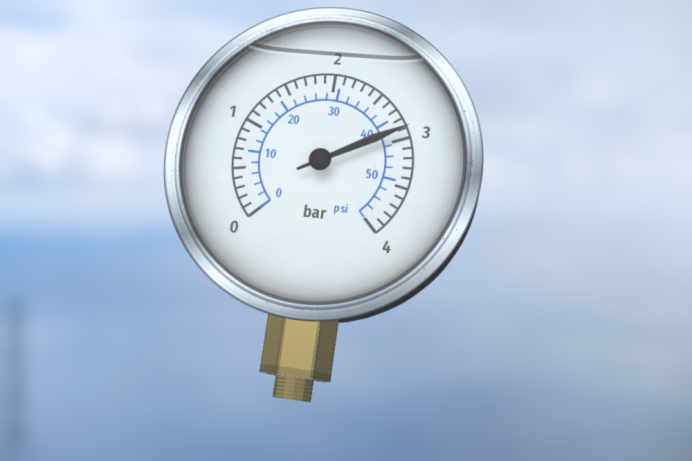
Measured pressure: 2.9 bar
